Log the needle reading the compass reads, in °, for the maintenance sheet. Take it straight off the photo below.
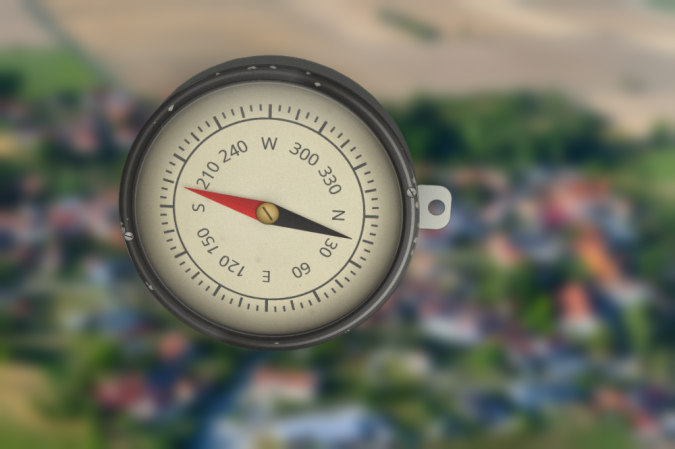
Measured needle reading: 195 °
